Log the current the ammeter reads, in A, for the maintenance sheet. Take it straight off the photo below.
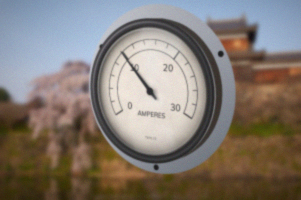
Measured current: 10 A
